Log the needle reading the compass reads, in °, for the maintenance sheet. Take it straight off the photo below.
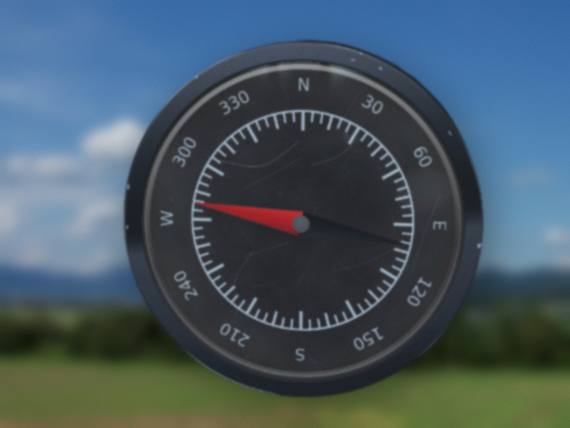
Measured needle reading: 280 °
